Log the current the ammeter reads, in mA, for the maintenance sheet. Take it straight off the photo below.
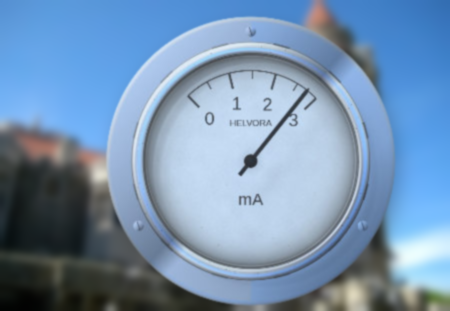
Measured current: 2.75 mA
